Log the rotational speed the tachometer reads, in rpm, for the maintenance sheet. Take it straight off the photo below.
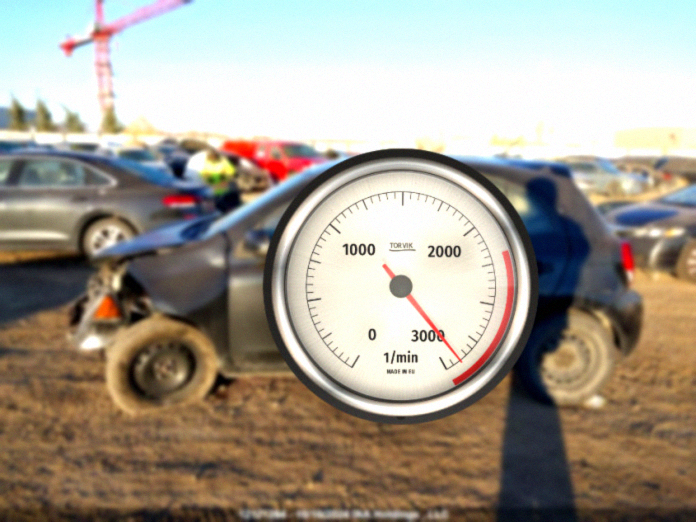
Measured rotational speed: 2900 rpm
